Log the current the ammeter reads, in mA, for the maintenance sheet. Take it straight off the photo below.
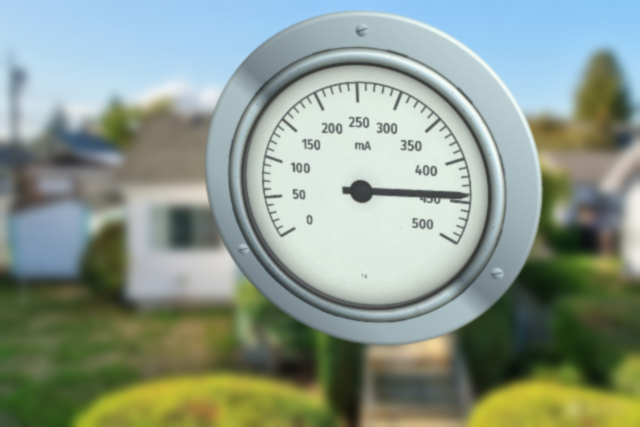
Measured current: 440 mA
